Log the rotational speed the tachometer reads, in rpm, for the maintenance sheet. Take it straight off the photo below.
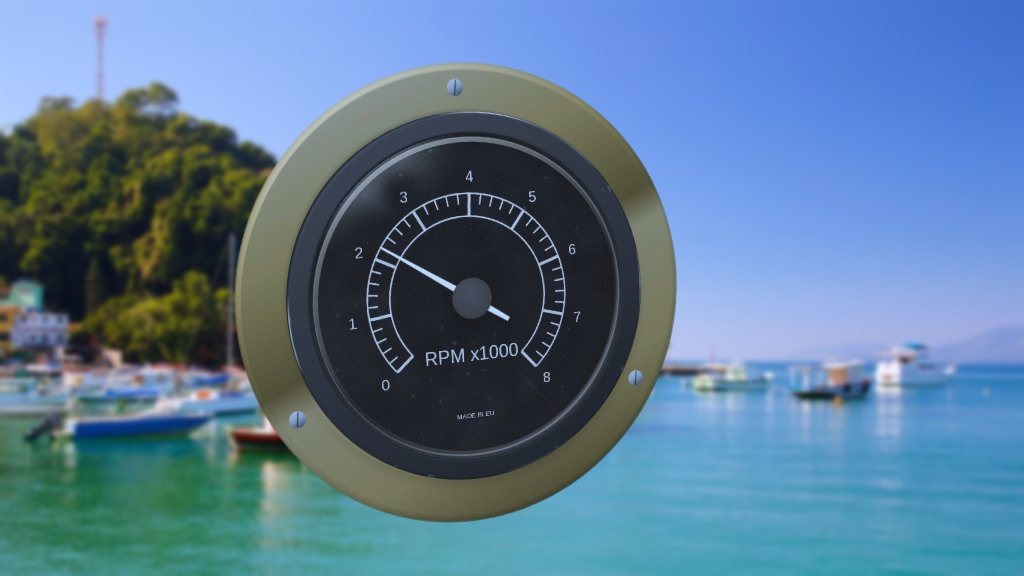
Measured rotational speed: 2200 rpm
